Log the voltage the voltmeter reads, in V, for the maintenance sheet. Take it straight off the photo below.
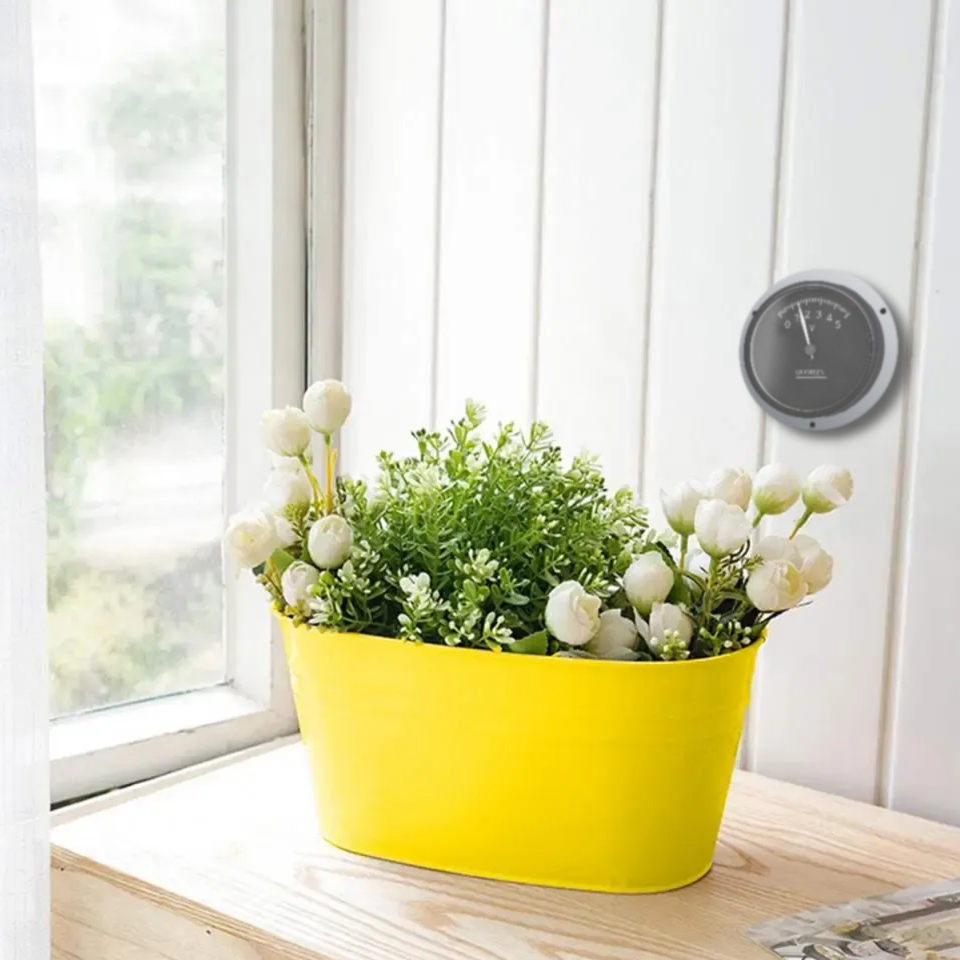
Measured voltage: 1.5 V
